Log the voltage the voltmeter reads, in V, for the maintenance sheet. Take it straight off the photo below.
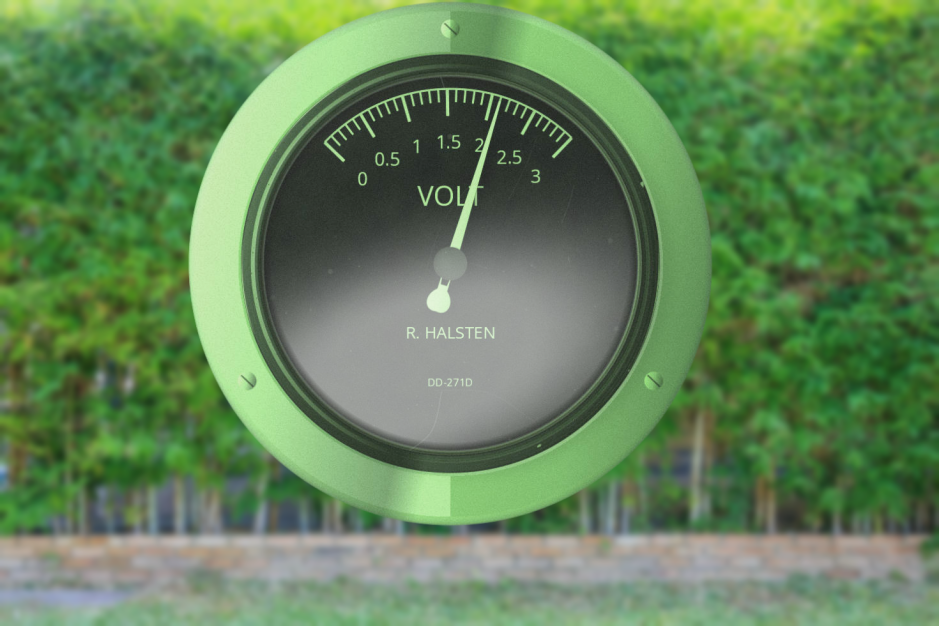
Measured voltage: 2.1 V
